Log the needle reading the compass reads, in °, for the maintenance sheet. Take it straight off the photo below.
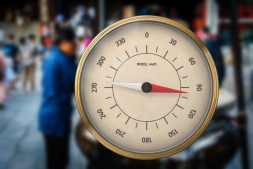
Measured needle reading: 97.5 °
